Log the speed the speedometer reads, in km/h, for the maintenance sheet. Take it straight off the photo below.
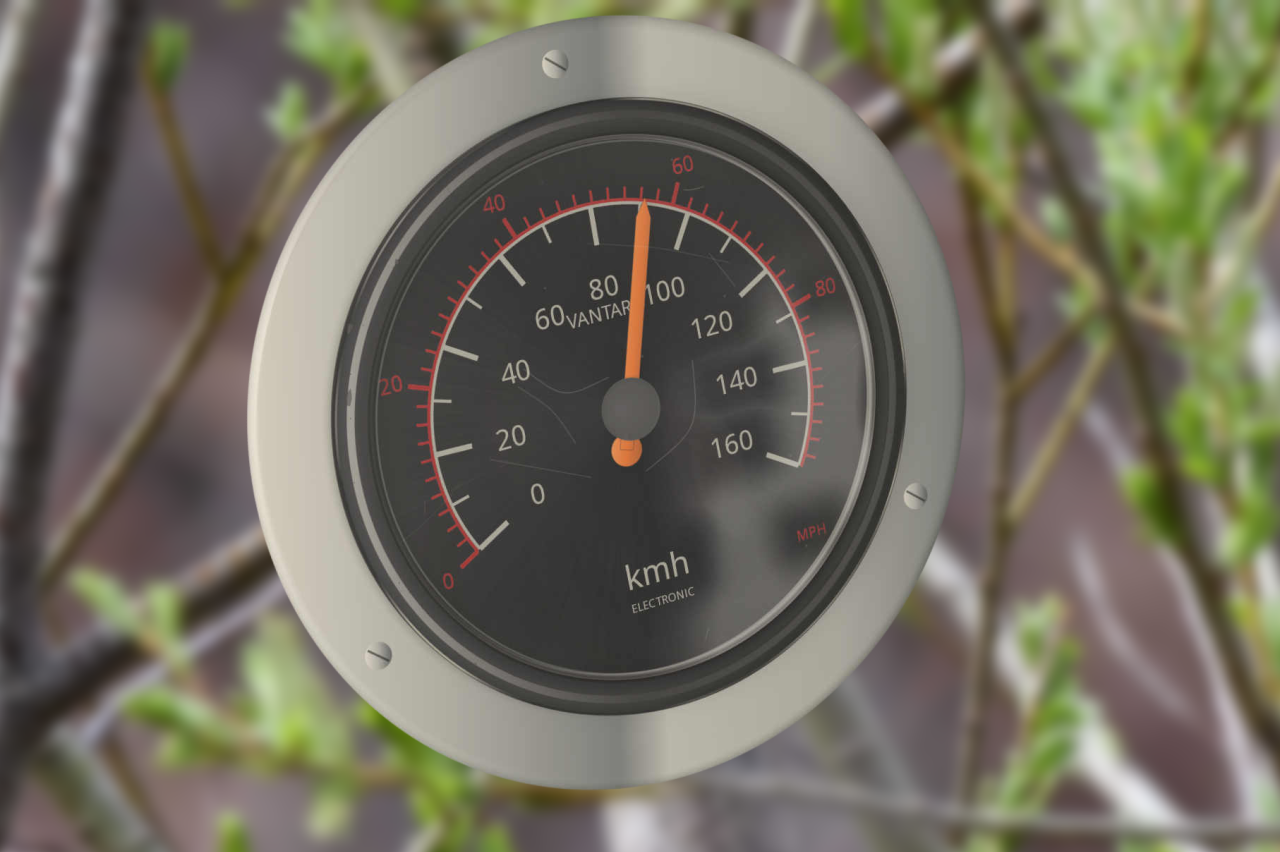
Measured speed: 90 km/h
